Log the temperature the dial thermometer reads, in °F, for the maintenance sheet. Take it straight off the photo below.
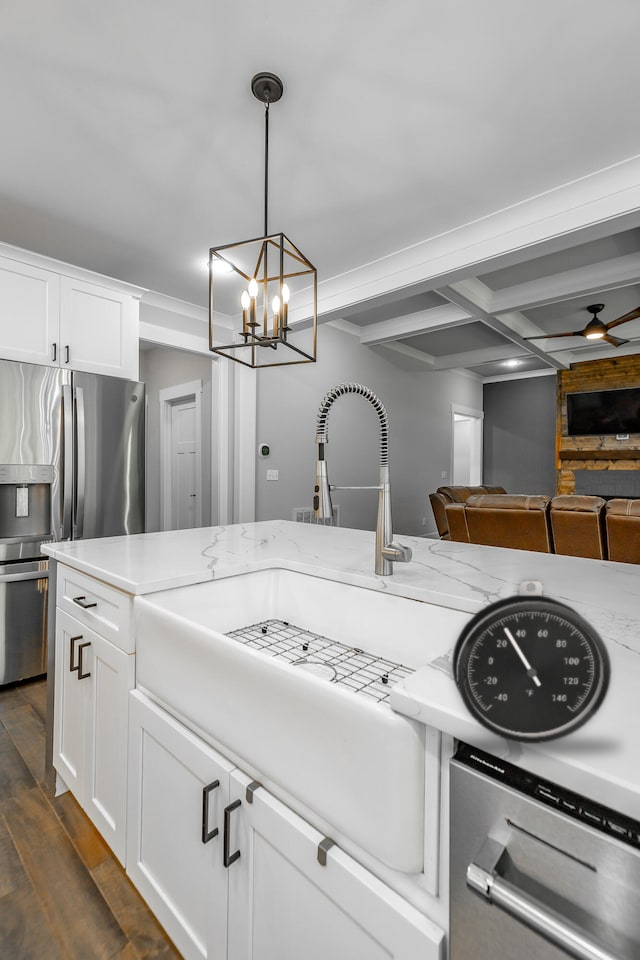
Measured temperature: 30 °F
